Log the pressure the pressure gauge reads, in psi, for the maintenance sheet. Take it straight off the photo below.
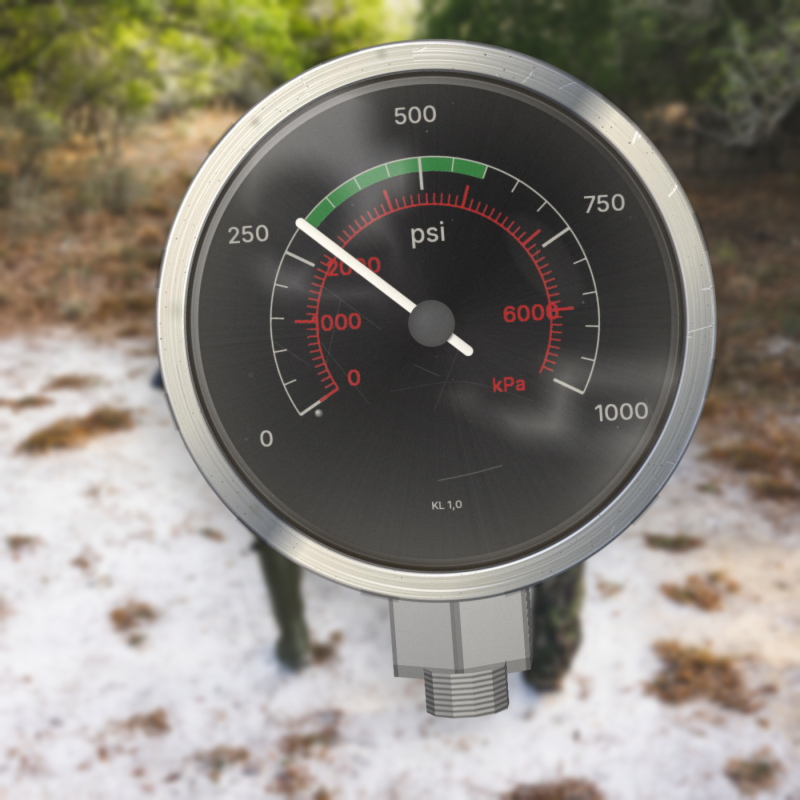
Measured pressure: 300 psi
